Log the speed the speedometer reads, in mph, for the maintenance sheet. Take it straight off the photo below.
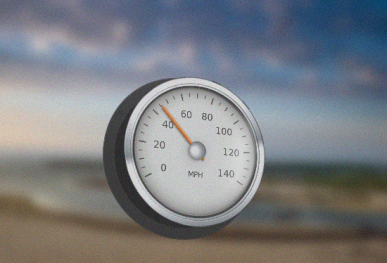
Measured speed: 45 mph
